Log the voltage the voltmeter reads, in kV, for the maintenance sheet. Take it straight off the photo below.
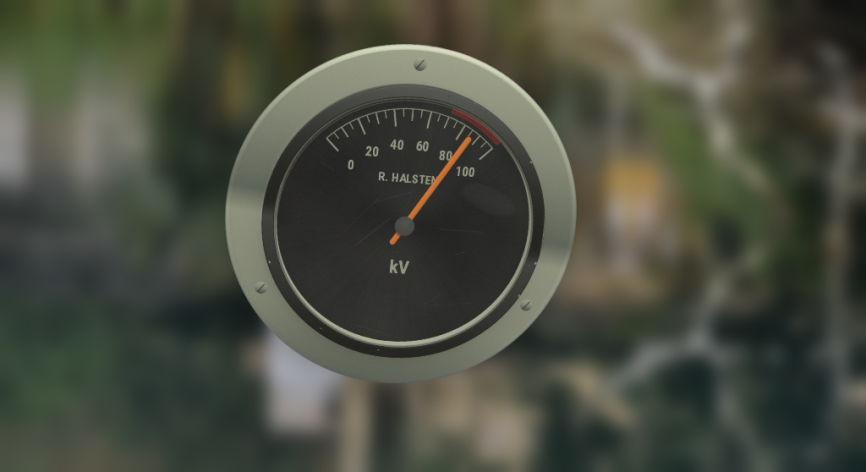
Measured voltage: 85 kV
